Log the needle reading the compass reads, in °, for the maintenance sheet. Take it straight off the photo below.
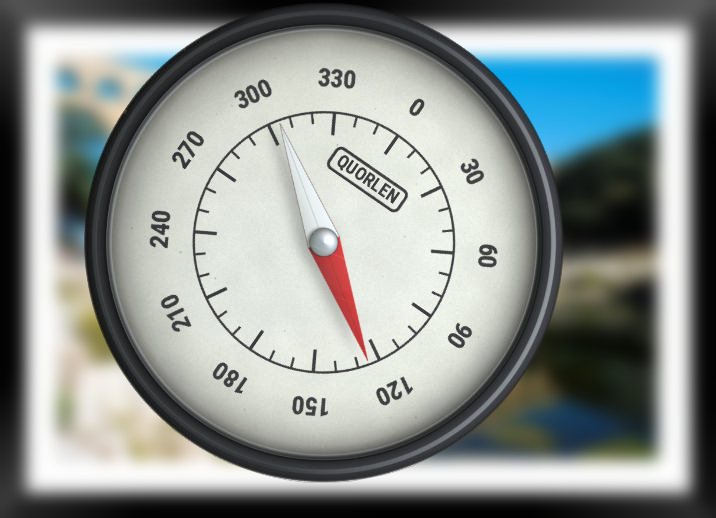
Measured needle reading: 125 °
